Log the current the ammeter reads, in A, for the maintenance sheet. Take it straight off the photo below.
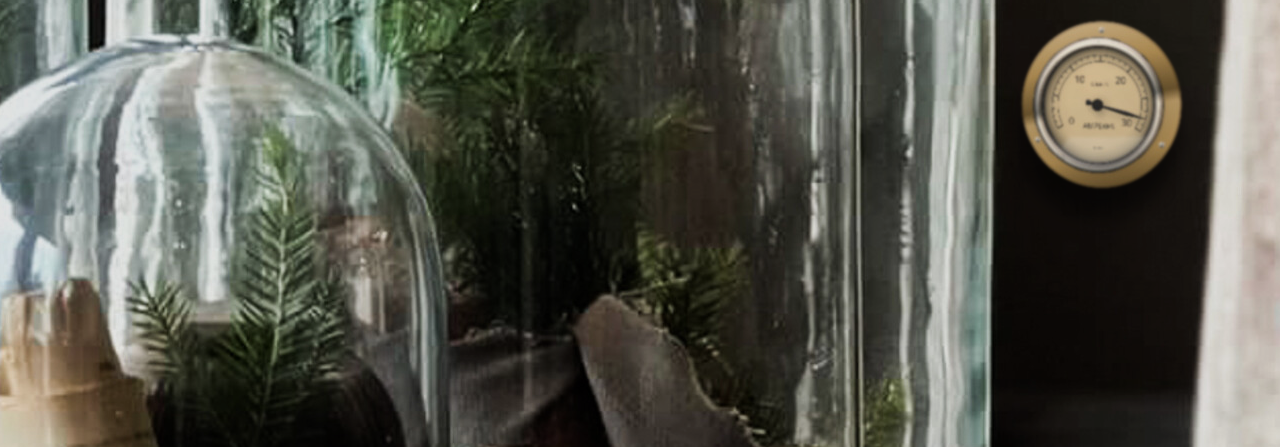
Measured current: 28 A
